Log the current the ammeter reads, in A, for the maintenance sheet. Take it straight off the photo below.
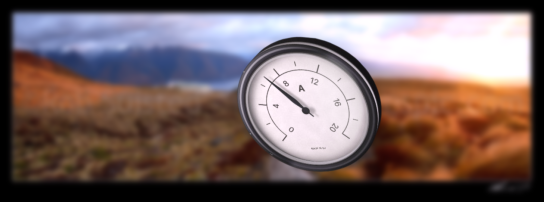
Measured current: 7 A
